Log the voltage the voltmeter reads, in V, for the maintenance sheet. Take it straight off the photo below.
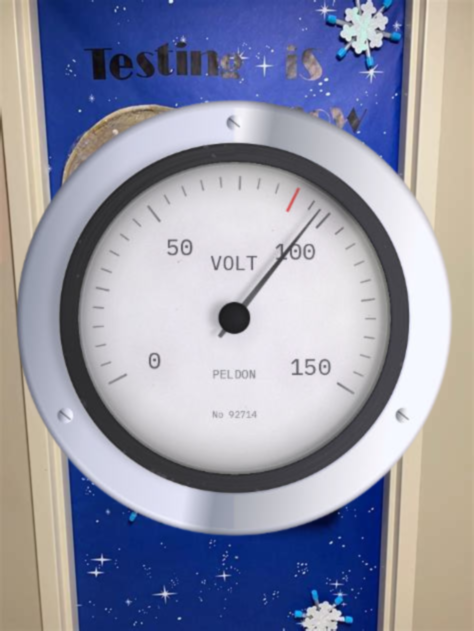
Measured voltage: 97.5 V
